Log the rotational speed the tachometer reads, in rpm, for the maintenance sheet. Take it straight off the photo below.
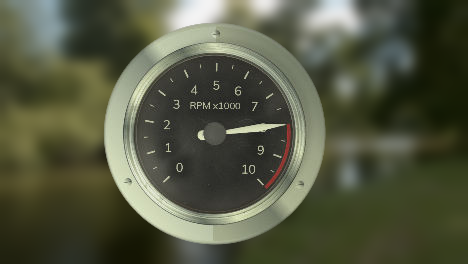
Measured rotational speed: 8000 rpm
